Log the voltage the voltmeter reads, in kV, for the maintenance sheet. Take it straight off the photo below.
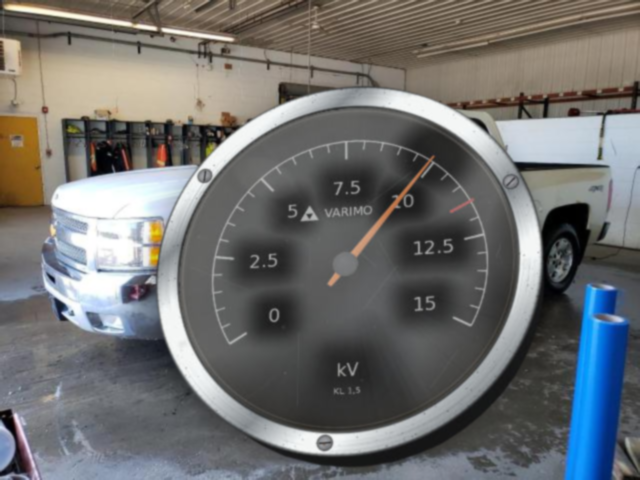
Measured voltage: 10 kV
